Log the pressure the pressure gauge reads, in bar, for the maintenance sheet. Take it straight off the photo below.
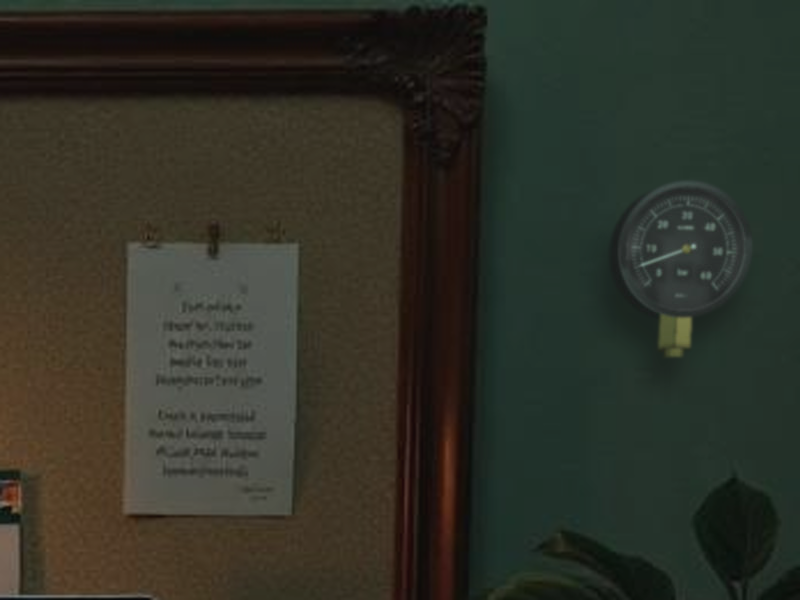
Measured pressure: 5 bar
